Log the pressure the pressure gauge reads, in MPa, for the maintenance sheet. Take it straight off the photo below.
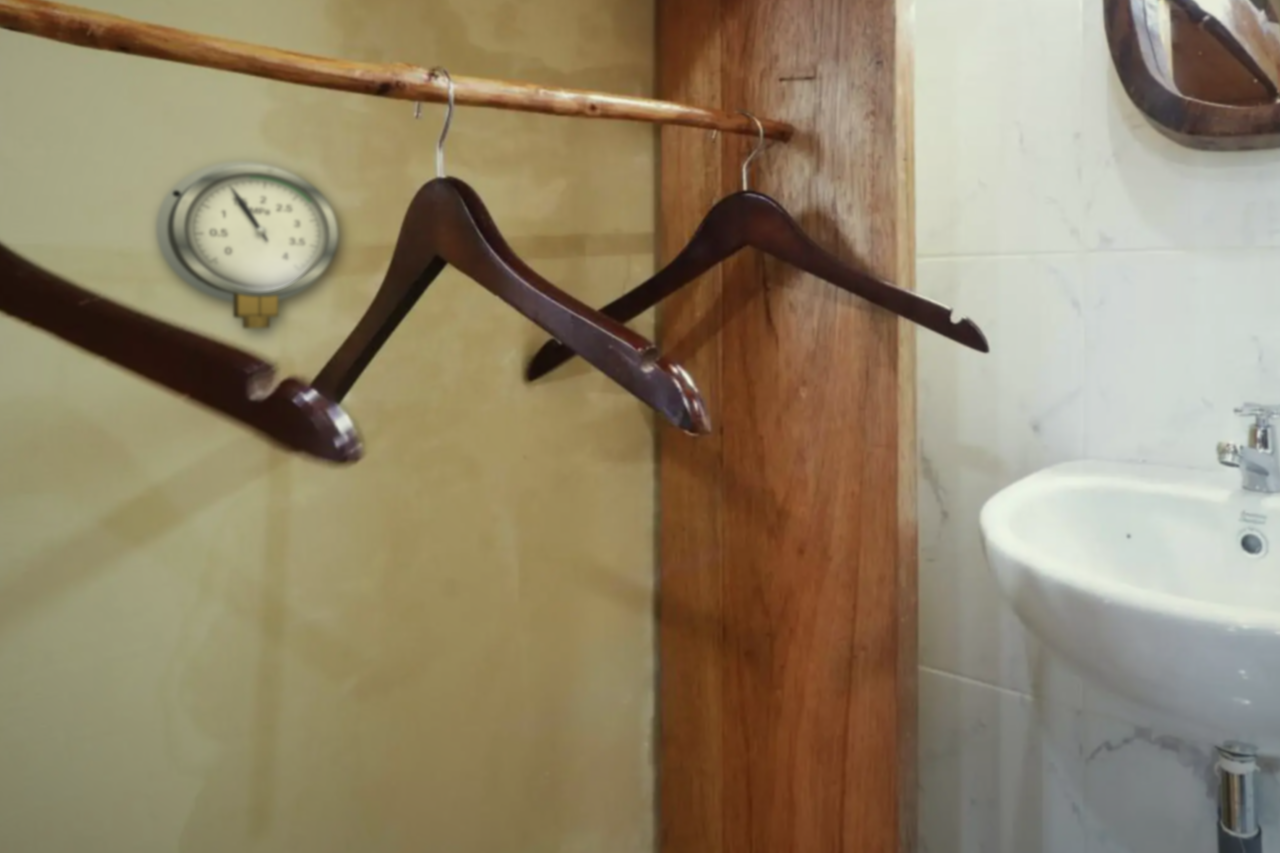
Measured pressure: 1.5 MPa
